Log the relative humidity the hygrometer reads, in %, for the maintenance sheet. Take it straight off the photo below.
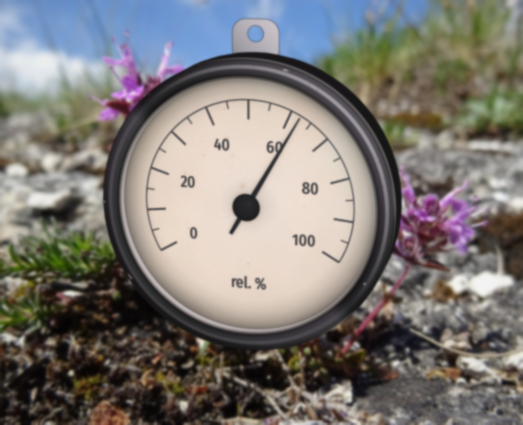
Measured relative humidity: 62.5 %
